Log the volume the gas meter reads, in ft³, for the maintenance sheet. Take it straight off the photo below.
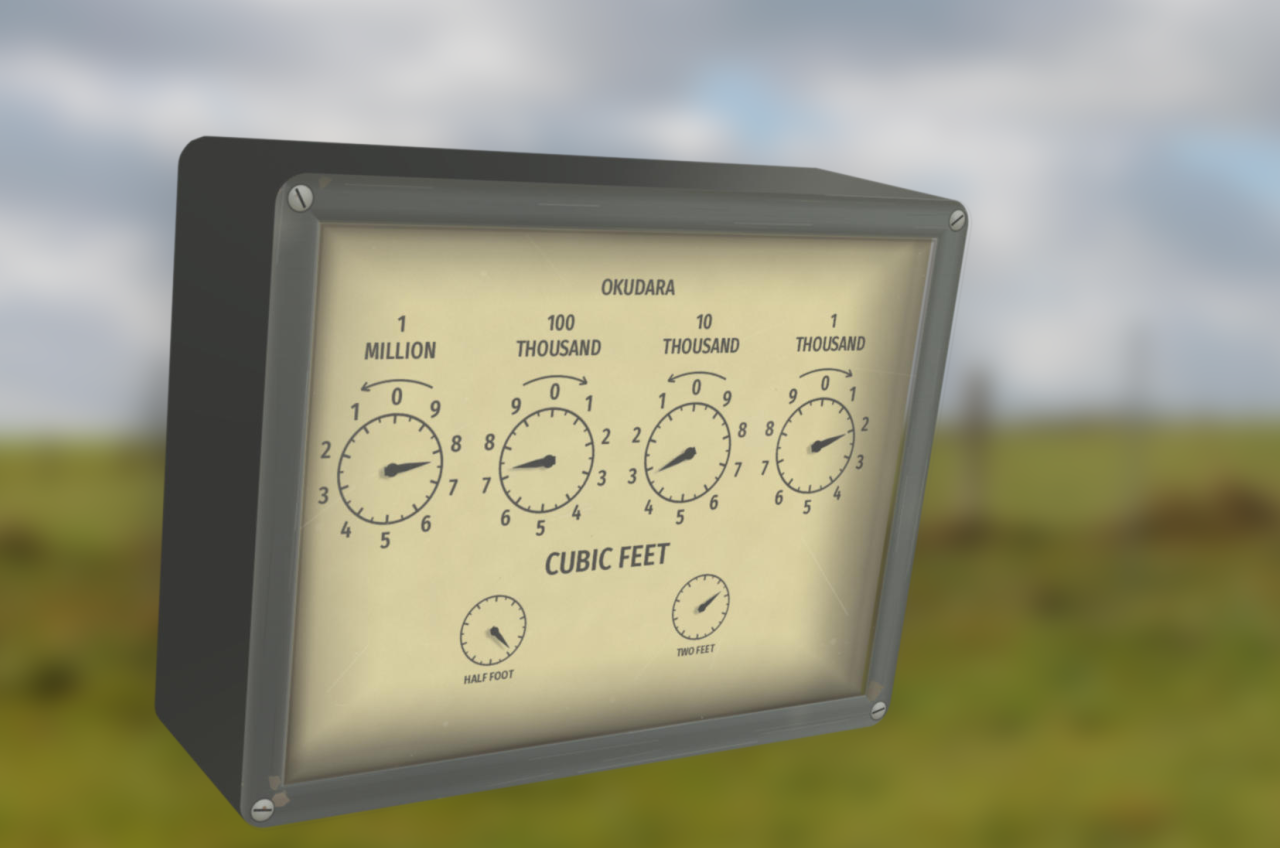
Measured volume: 773200 ft³
